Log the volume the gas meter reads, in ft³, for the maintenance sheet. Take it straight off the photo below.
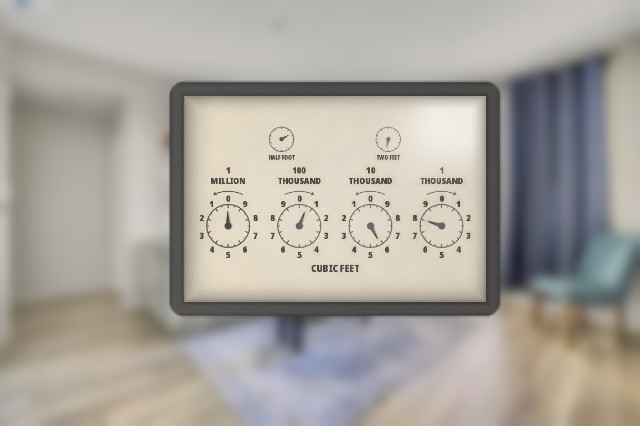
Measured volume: 5800 ft³
